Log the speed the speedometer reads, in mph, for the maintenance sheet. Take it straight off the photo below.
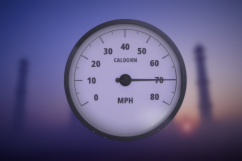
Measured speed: 70 mph
